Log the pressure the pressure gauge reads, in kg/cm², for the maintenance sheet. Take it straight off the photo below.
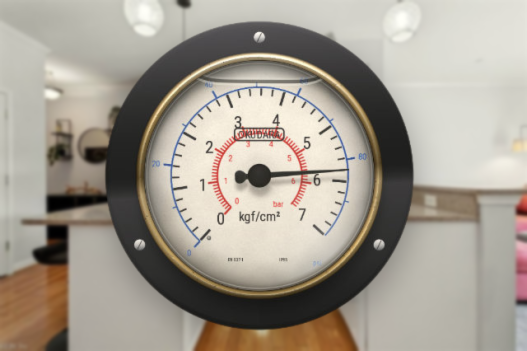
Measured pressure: 5.8 kg/cm²
